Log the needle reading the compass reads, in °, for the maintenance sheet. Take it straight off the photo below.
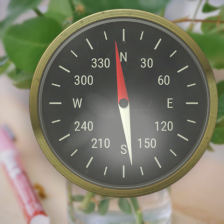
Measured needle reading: 352.5 °
